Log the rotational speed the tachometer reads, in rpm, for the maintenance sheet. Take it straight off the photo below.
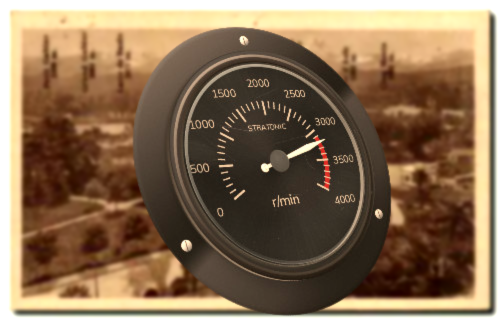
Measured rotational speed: 3200 rpm
